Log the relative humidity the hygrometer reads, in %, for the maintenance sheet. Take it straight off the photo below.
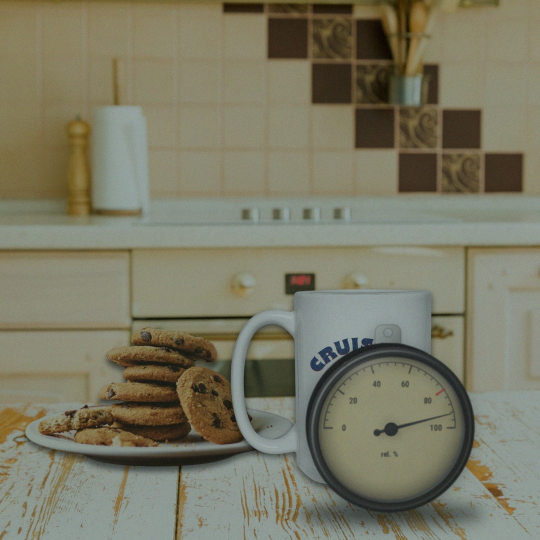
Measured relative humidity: 92 %
